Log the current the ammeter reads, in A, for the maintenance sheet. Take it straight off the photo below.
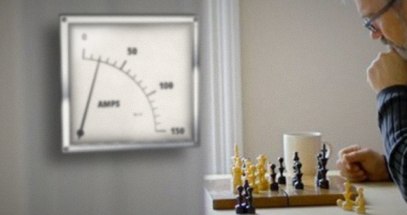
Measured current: 20 A
